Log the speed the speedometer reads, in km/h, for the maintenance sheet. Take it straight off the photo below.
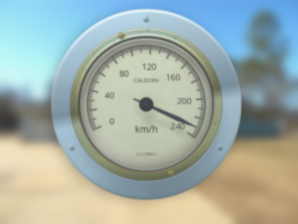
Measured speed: 230 km/h
